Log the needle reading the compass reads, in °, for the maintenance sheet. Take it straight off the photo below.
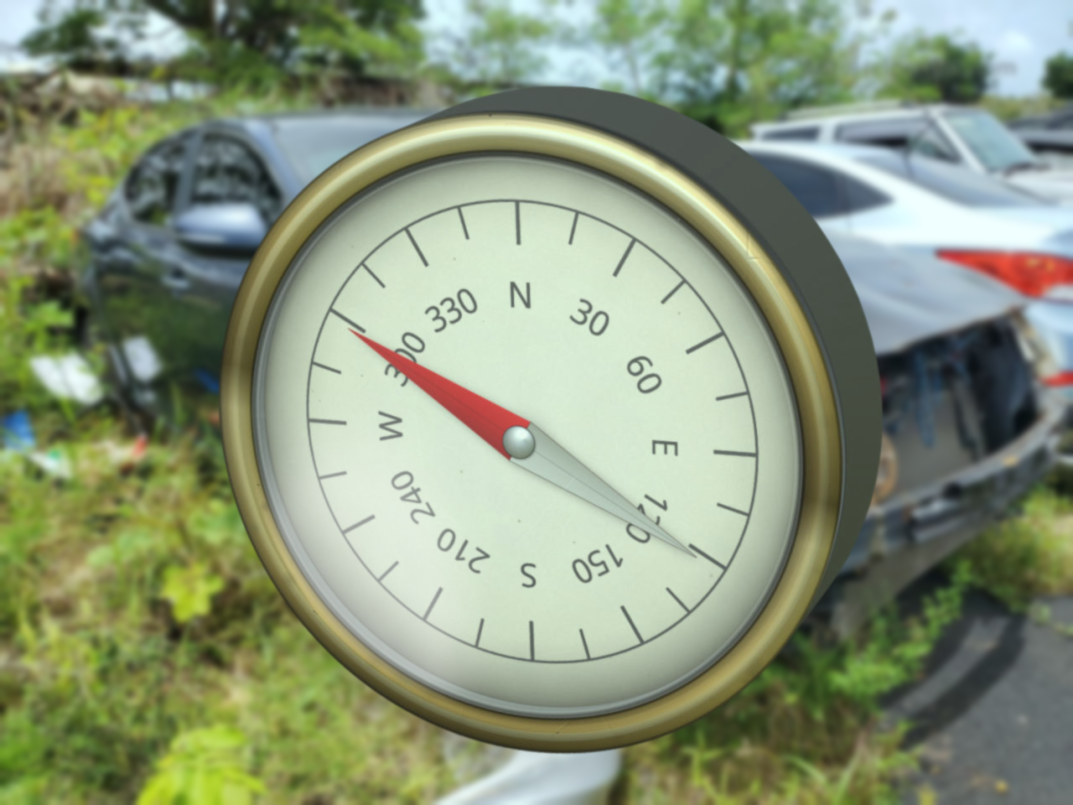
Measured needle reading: 300 °
